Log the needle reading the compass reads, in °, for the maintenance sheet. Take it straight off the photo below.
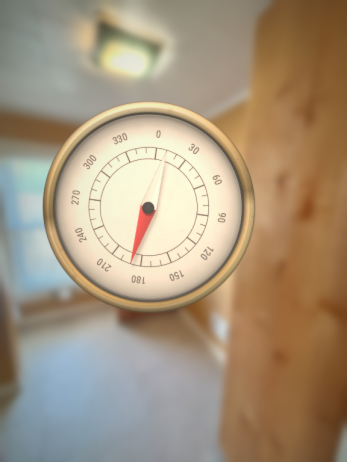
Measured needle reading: 190 °
